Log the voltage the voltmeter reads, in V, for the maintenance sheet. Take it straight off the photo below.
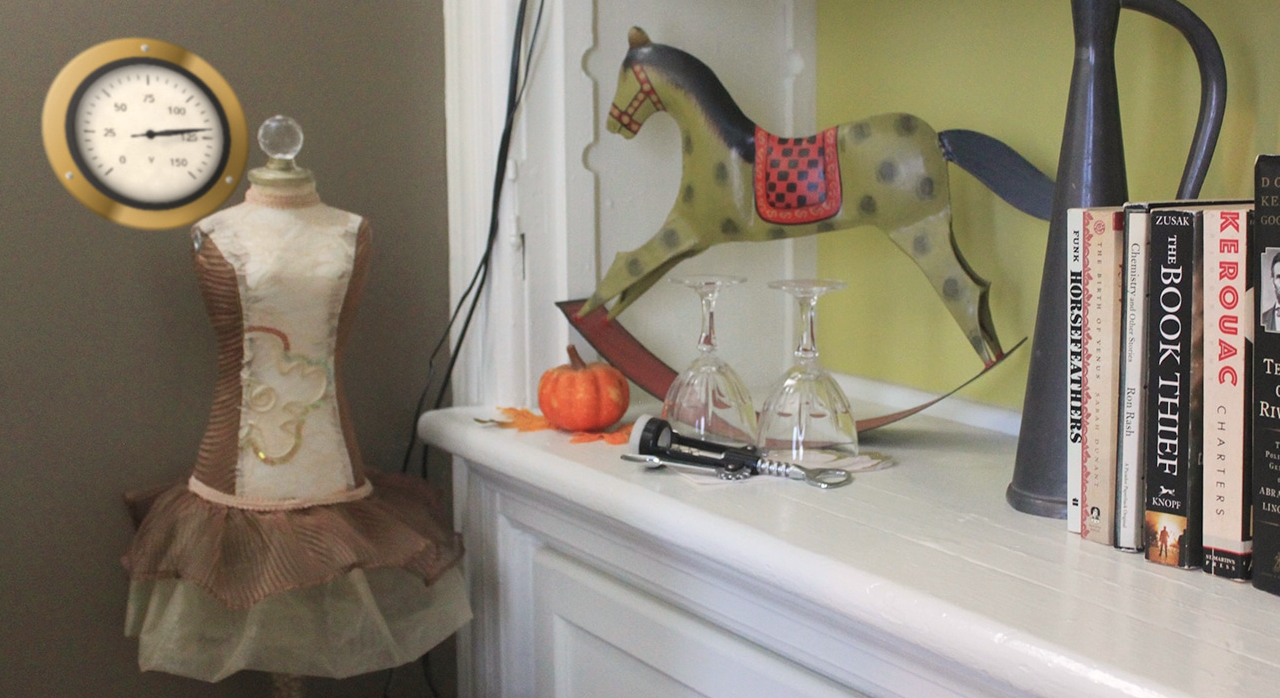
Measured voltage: 120 V
